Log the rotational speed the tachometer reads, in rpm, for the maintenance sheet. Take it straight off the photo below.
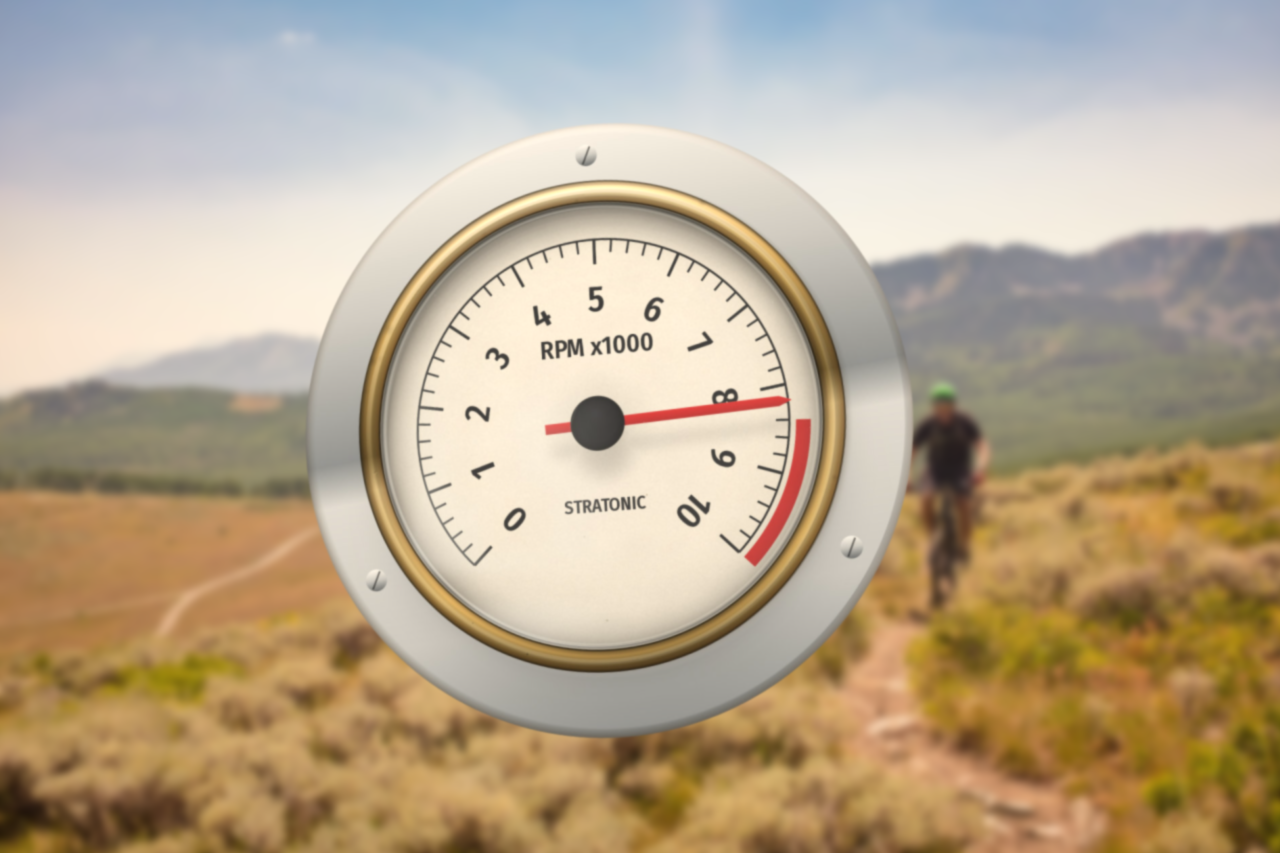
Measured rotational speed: 8200 rpm
